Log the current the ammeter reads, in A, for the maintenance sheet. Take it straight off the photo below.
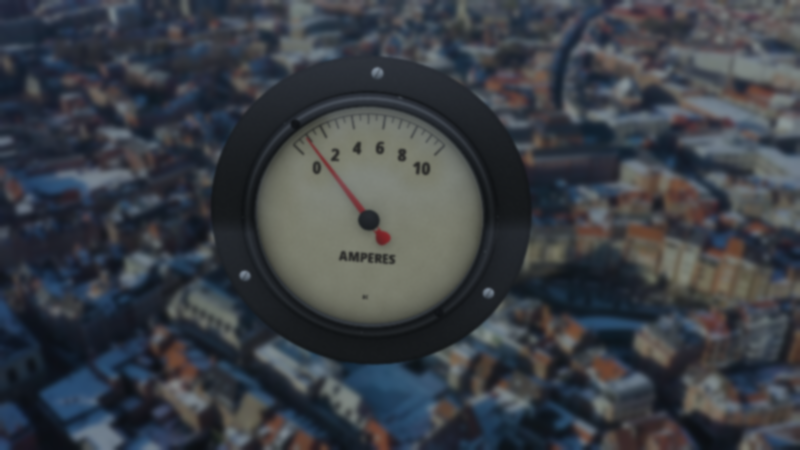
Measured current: 1 A
